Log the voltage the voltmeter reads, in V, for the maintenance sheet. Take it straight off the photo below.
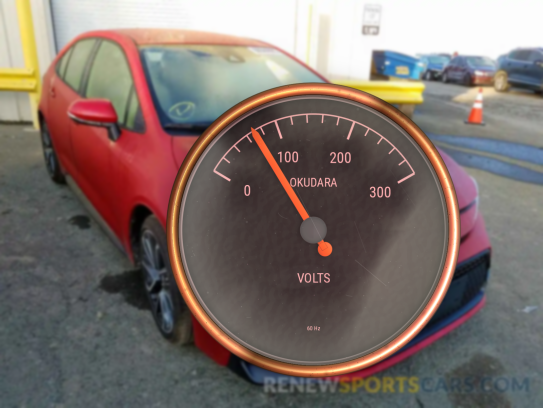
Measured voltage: 70 V
